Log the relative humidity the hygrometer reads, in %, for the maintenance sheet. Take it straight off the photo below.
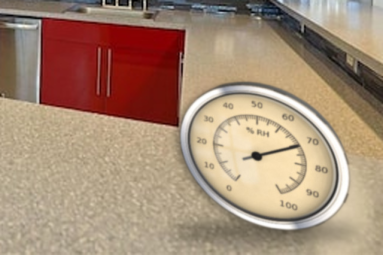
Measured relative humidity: 70 %
